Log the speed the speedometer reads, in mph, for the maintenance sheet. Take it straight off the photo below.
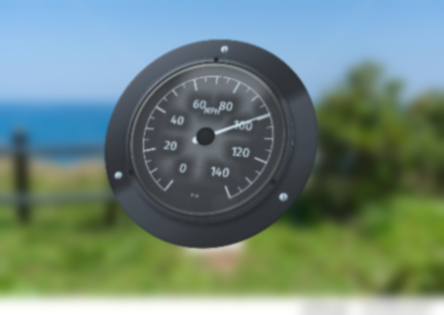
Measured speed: 100 mph
